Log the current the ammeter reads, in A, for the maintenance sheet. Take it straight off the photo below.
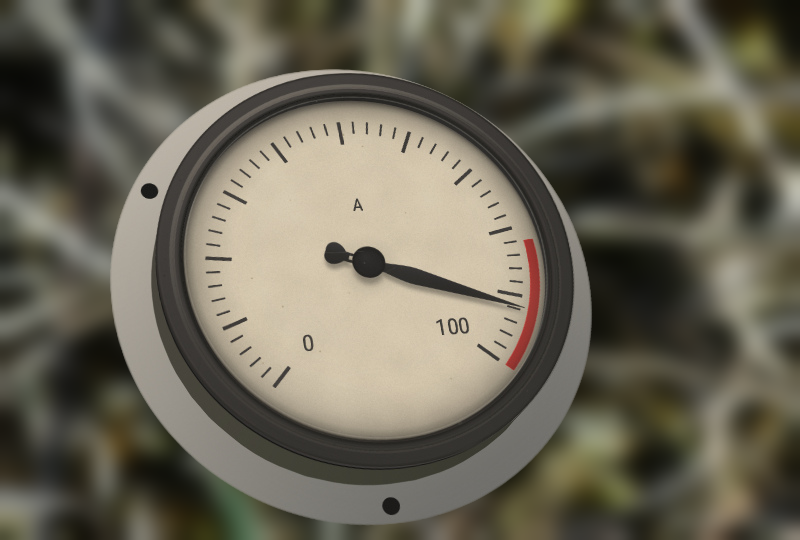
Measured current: 92 A
